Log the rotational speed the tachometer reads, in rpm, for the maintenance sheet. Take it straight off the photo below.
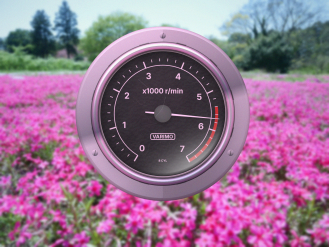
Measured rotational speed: 5700 rpm
